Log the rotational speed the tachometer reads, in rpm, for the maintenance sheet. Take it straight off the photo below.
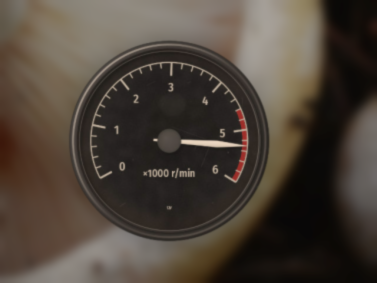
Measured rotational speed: 5300 rpm
